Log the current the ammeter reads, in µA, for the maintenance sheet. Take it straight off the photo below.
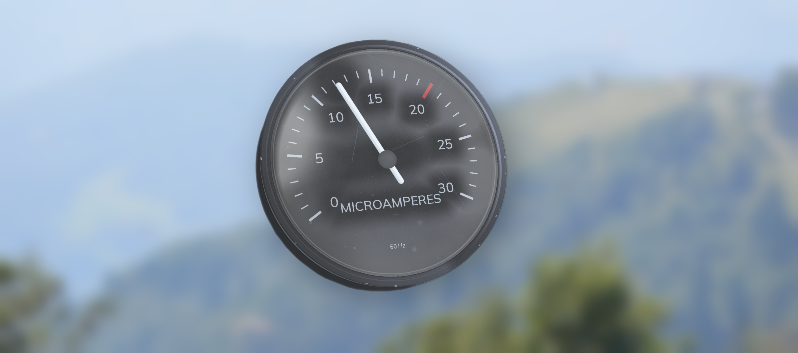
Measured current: 12 µA
